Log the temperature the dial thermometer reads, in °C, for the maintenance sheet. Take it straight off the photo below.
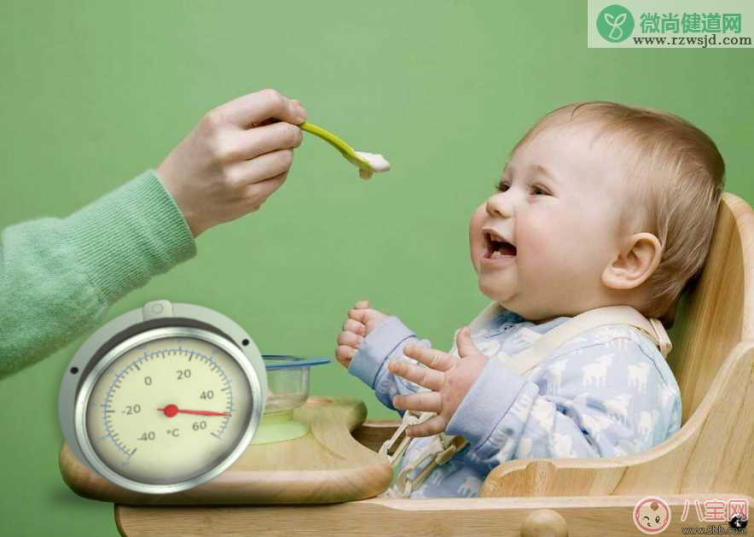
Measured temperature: 50 °C
